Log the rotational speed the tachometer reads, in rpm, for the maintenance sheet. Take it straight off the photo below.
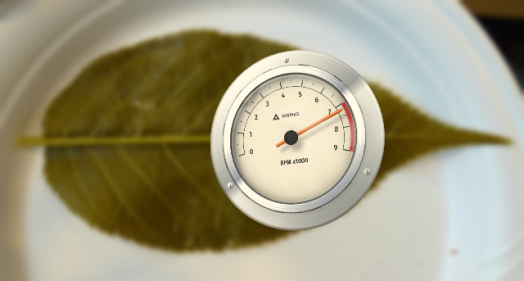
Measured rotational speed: 7250 rpm
